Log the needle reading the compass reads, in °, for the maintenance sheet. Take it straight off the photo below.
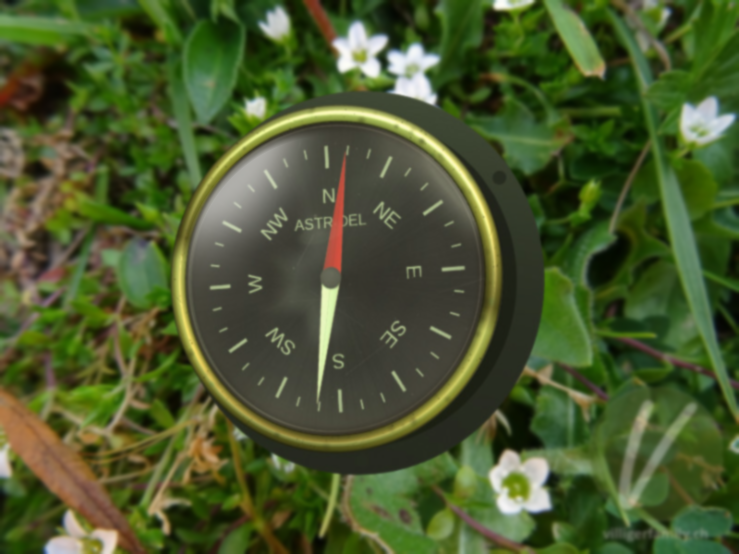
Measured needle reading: 10 °
